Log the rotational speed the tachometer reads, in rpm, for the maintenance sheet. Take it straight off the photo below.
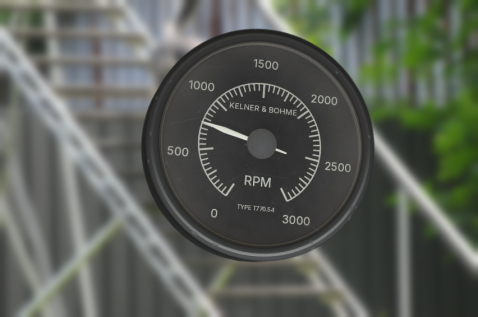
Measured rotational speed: 750 rpm
